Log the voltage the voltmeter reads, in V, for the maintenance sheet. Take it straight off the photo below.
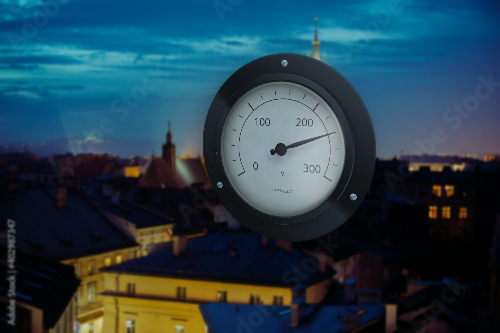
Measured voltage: 240 V
